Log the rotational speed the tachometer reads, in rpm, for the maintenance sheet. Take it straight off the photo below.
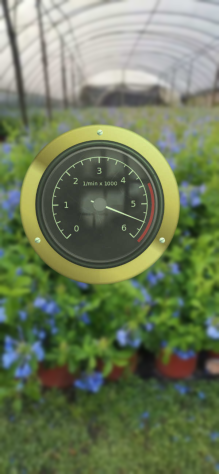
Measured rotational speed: 5500 rpm
